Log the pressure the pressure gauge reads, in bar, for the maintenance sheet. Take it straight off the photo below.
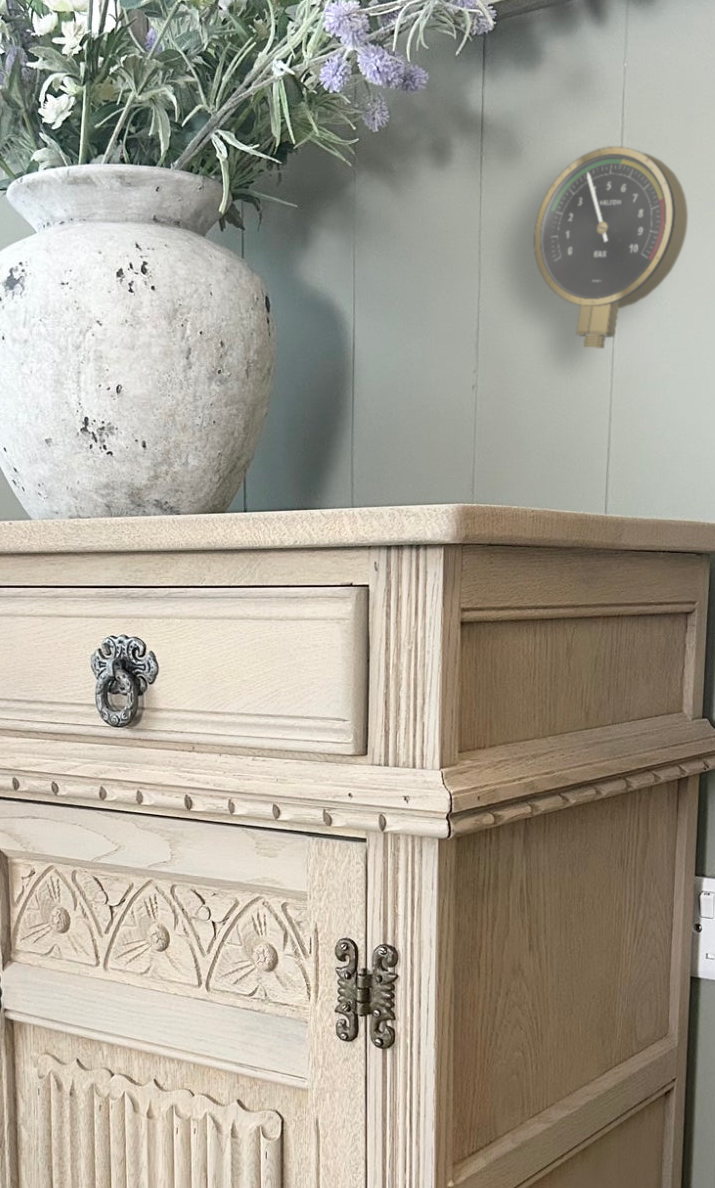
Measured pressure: 4 bar
